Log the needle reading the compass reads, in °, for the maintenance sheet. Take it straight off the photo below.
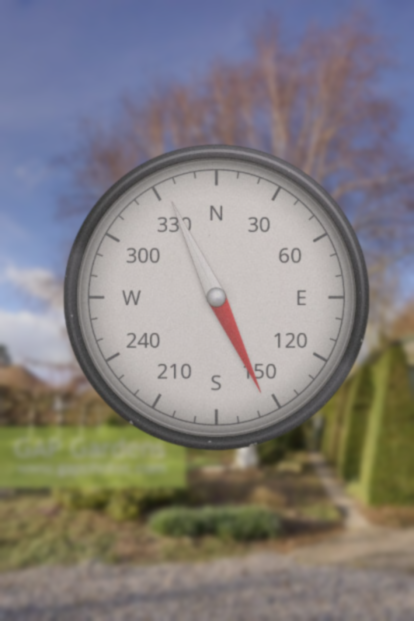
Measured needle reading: 155 °
